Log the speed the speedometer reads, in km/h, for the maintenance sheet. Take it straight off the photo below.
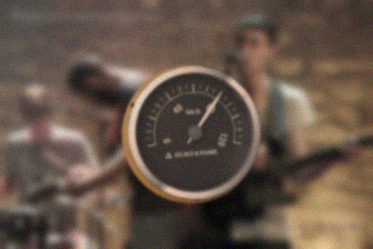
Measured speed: 80 km/h
